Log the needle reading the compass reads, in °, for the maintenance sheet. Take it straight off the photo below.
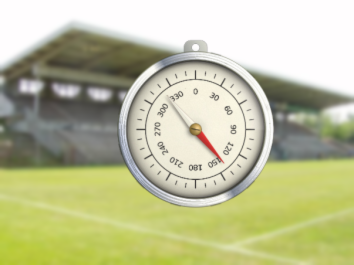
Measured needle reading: 140 °
